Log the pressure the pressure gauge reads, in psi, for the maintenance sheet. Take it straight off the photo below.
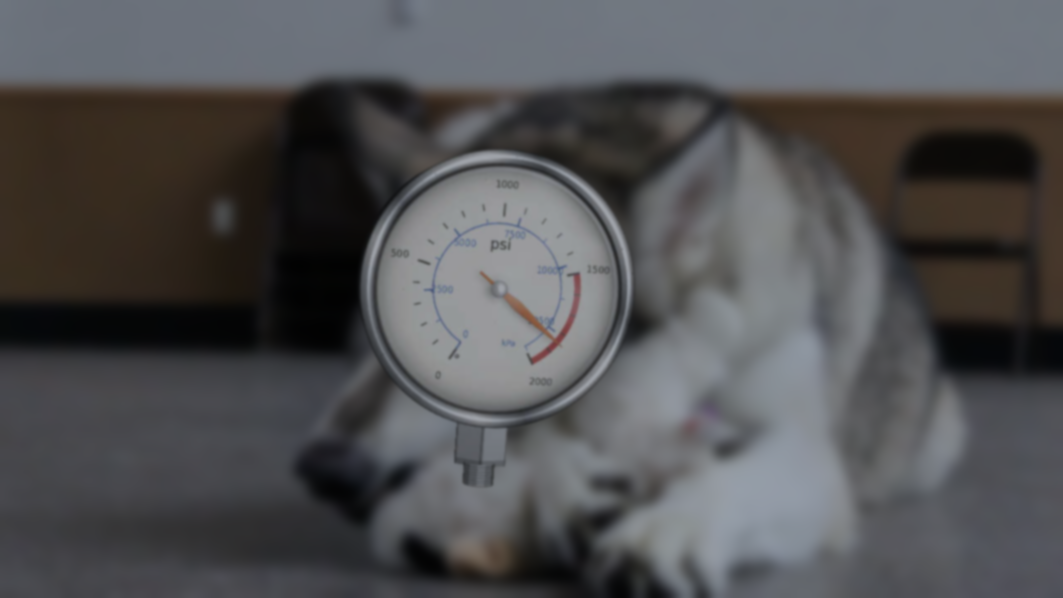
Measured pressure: 1850 psi
